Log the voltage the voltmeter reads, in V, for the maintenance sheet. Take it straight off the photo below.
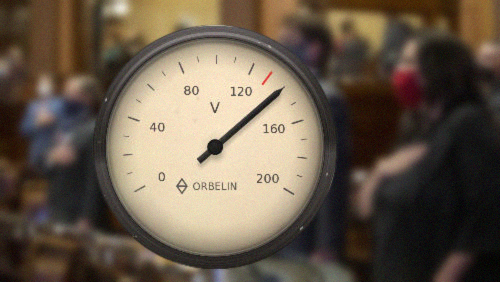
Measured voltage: 140 V
